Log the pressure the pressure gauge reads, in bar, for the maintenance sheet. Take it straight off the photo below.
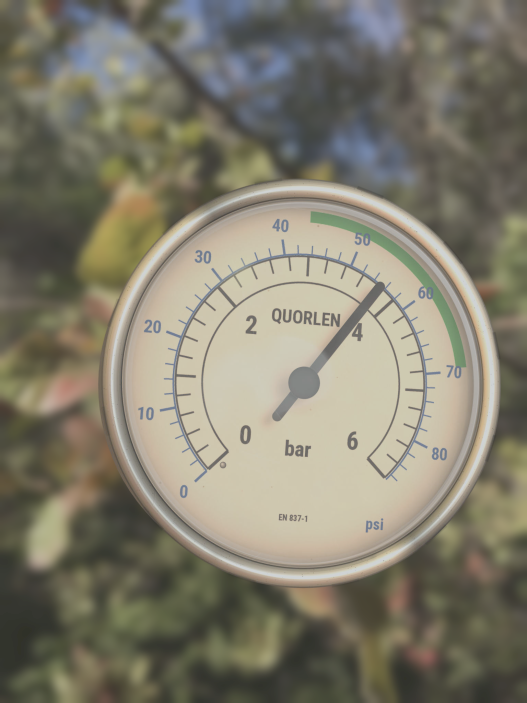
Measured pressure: 3.8 bar
